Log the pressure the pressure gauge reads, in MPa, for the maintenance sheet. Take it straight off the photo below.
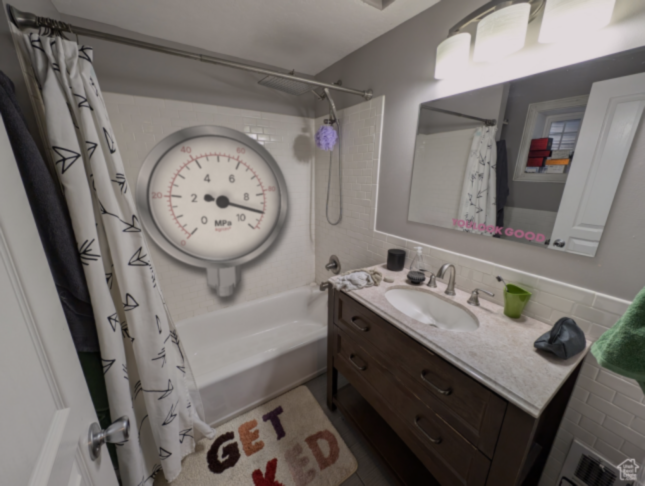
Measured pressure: 9 MPa
